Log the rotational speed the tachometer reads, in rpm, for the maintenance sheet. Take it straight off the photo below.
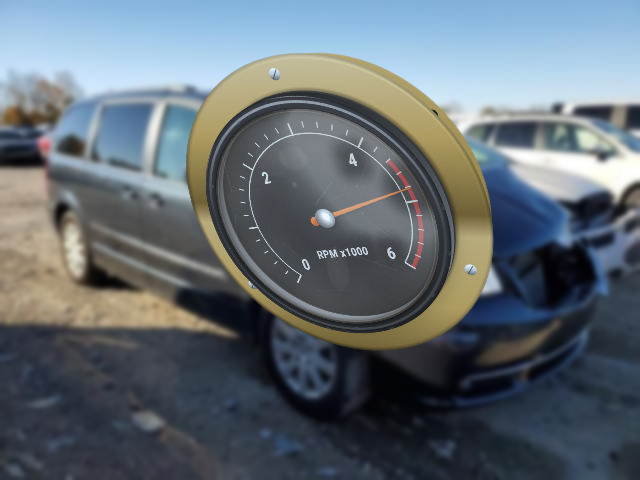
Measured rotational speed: 4800 rpm
